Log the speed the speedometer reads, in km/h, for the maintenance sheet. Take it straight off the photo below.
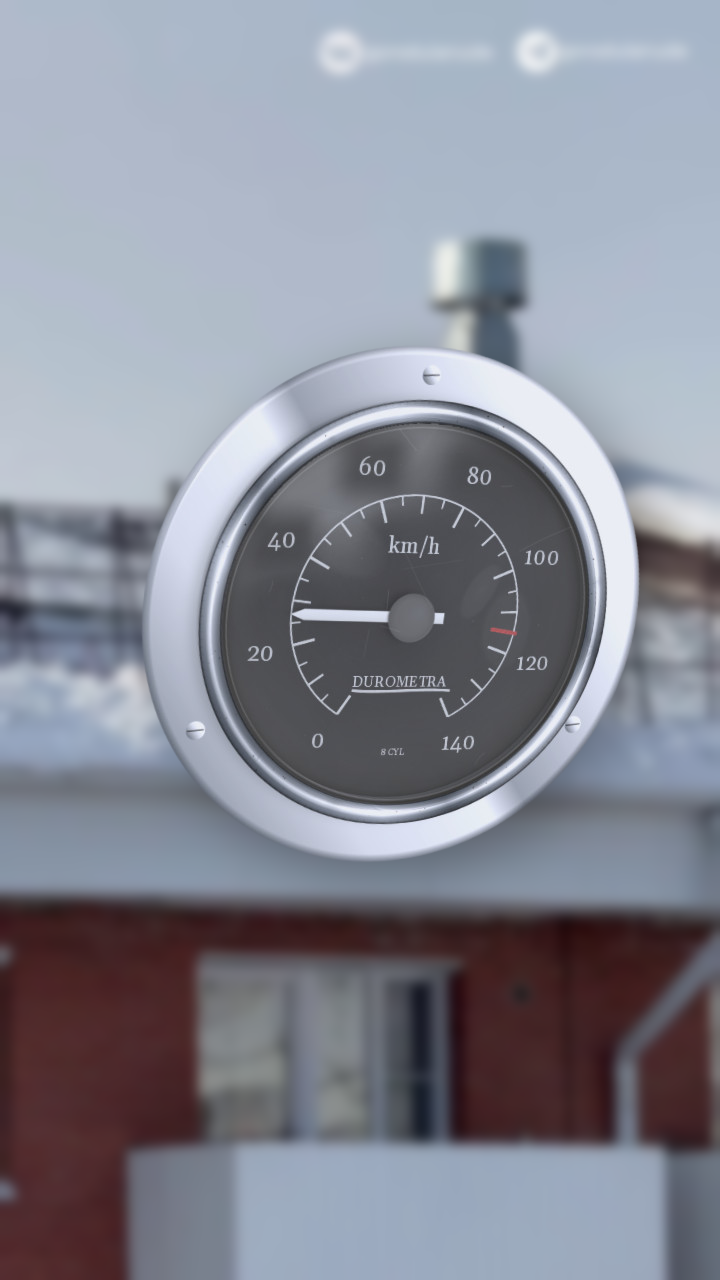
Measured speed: 27.5 km/h
